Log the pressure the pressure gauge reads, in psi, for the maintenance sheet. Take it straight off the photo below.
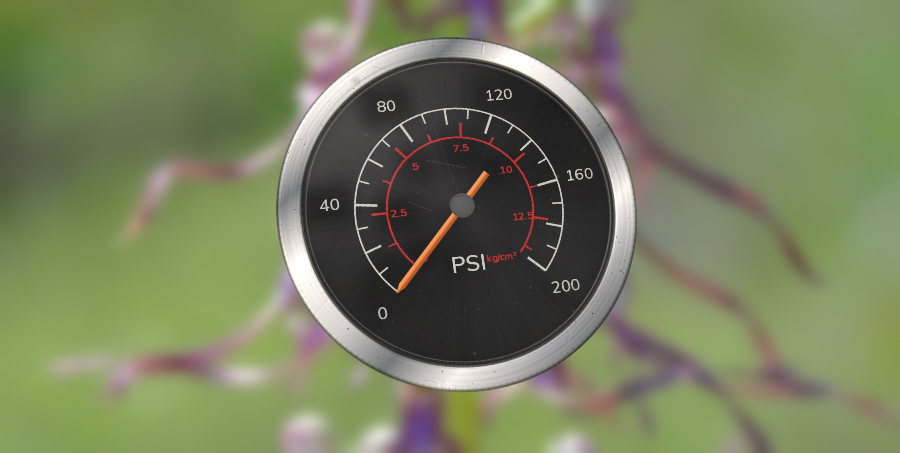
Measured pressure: 0 psi
